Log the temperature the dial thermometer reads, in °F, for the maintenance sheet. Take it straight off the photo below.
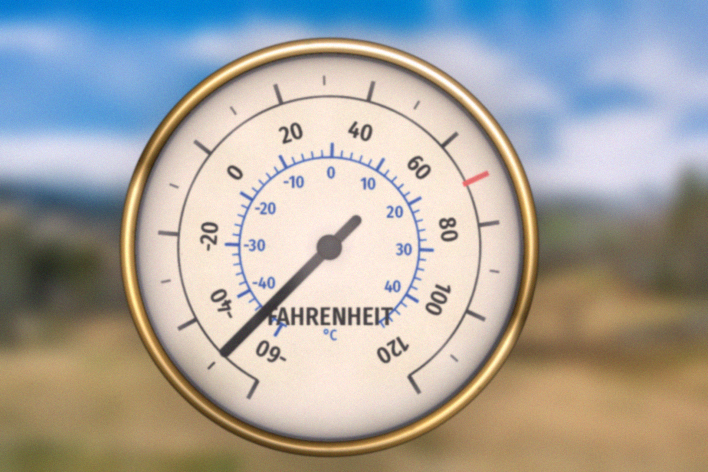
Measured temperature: -50 °F
